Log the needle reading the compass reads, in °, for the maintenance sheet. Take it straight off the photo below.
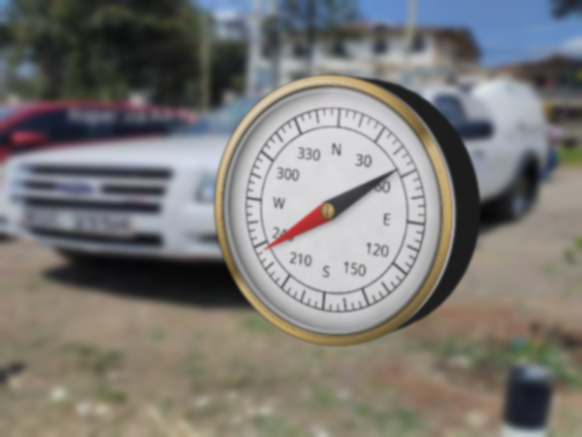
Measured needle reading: 235 °
